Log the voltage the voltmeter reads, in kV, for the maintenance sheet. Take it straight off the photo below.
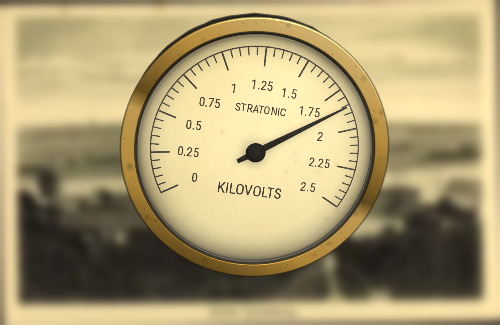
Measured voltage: 1.85 kV
